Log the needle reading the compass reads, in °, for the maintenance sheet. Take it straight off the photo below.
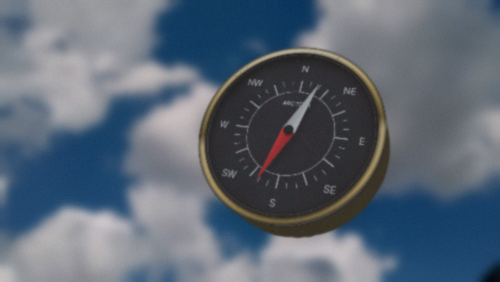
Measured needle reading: 200 °
